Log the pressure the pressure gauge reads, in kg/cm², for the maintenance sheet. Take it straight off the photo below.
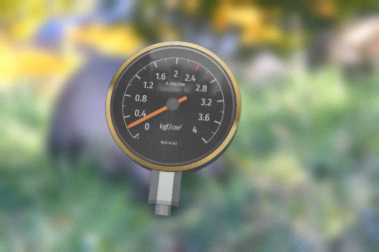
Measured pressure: 0.2 kg/cm²
